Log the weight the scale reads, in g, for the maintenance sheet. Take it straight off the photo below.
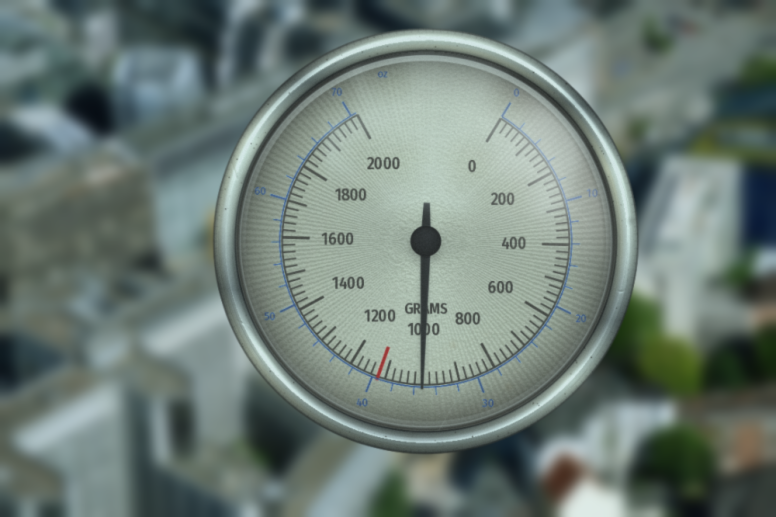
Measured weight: 1000 g
